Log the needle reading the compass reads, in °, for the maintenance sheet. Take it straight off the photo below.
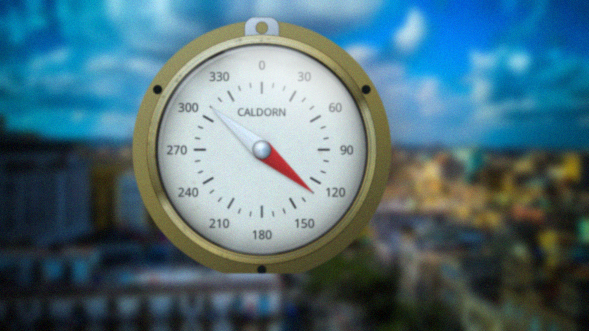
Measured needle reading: 130 °
